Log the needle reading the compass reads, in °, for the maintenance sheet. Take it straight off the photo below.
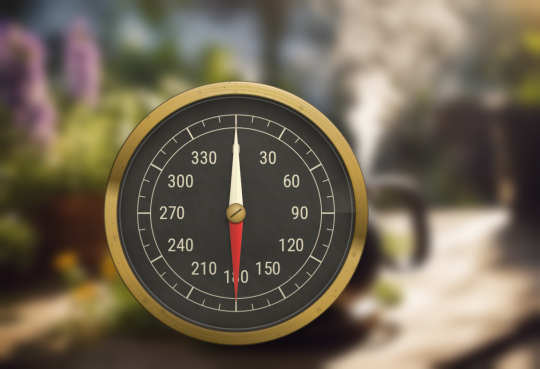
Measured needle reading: 180 °
